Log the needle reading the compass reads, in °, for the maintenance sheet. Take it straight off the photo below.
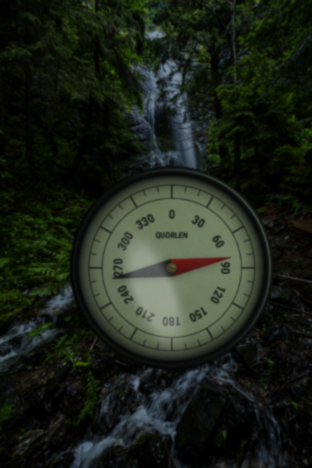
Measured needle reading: 80 °
